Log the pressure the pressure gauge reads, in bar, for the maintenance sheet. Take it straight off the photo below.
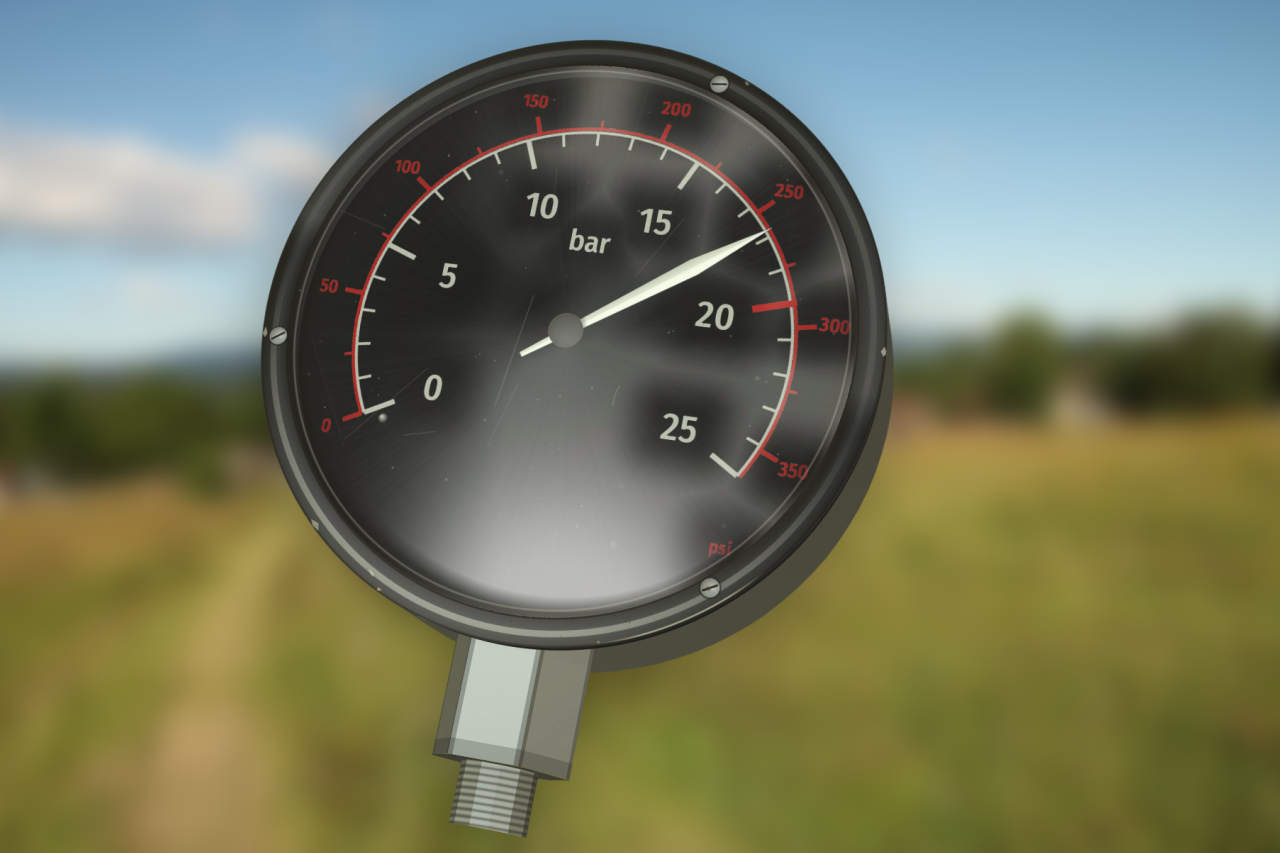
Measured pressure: 18 bar
